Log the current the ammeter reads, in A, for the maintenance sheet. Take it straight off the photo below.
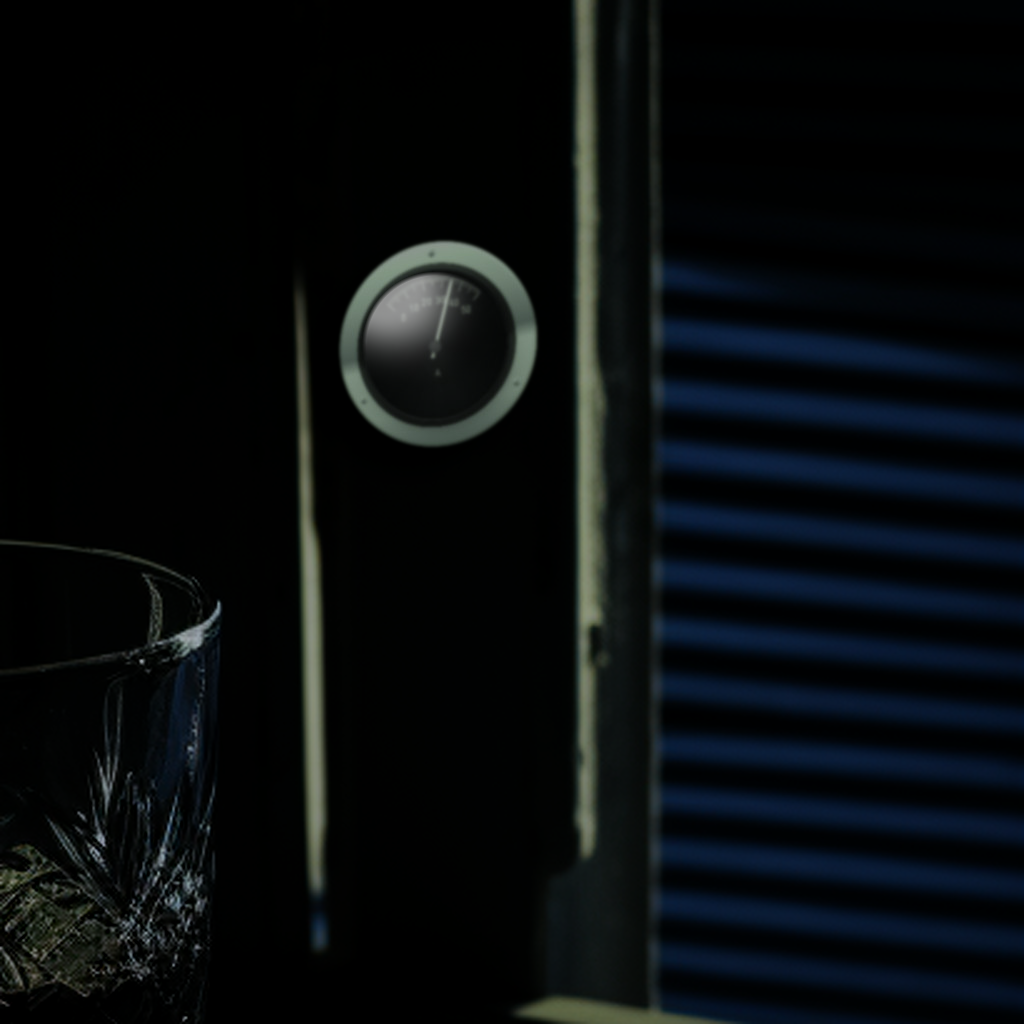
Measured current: 35 A
